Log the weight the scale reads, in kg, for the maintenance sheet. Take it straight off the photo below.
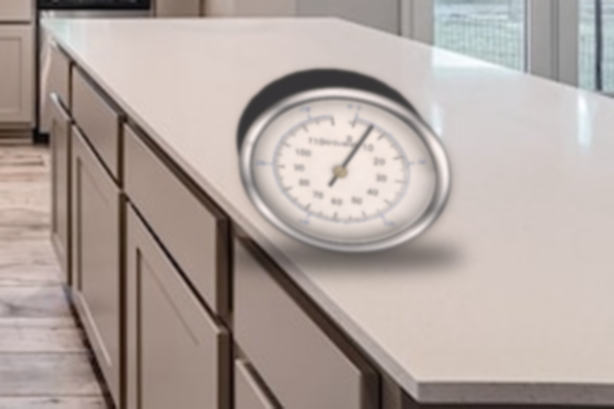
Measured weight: 5 kg
